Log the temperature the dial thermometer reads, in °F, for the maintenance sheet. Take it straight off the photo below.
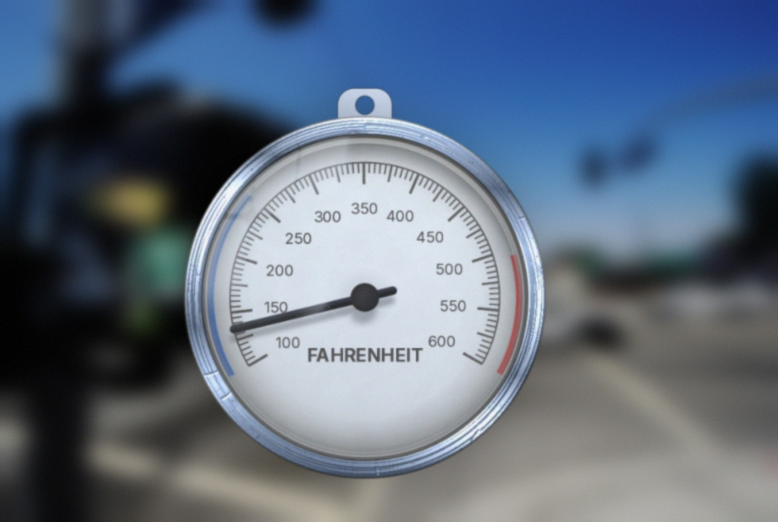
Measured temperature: 135 °F
